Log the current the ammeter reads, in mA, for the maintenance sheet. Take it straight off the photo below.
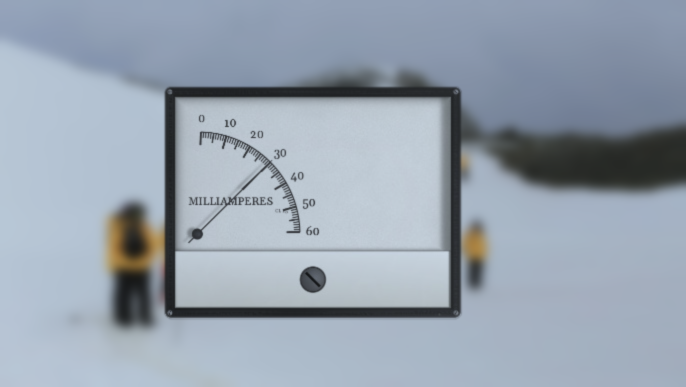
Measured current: 30 mA
